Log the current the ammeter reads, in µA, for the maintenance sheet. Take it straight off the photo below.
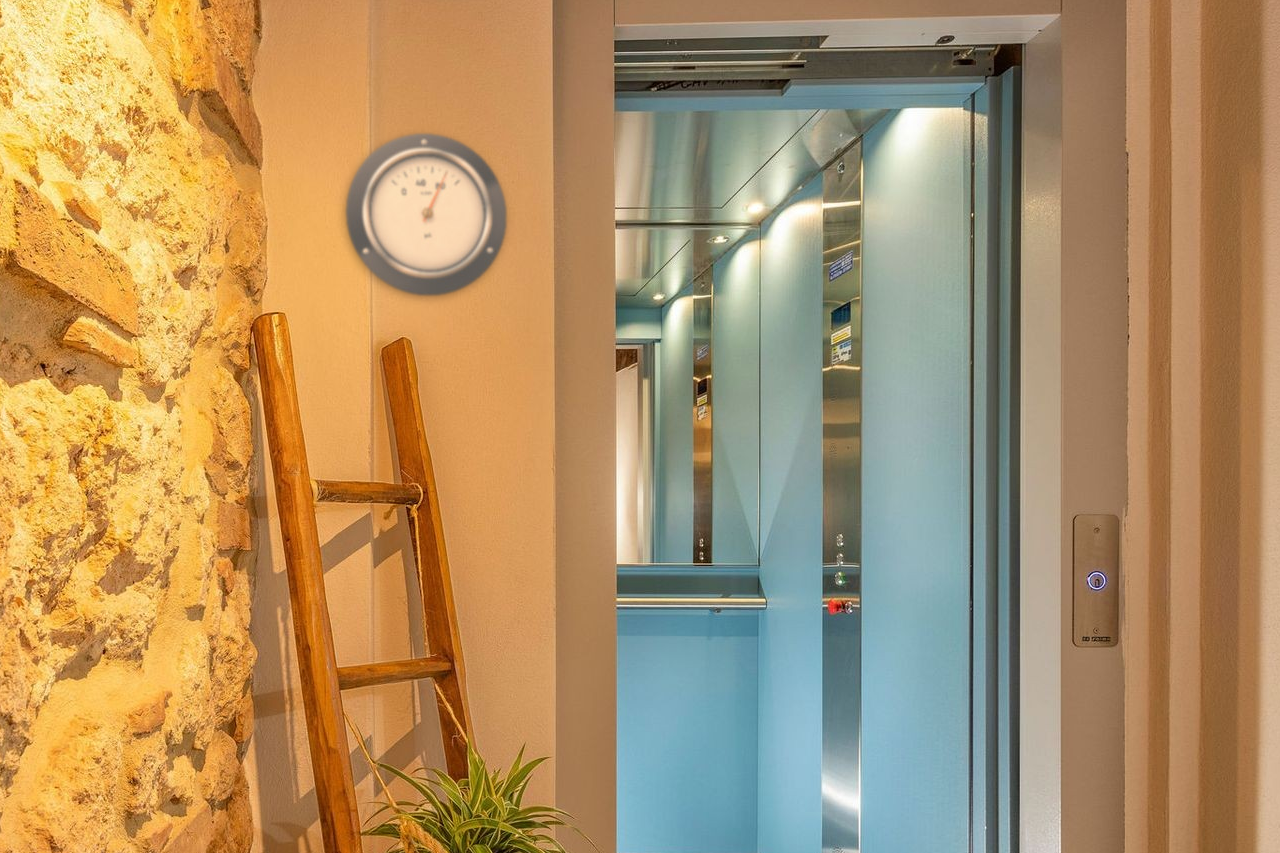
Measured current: 80 µA
